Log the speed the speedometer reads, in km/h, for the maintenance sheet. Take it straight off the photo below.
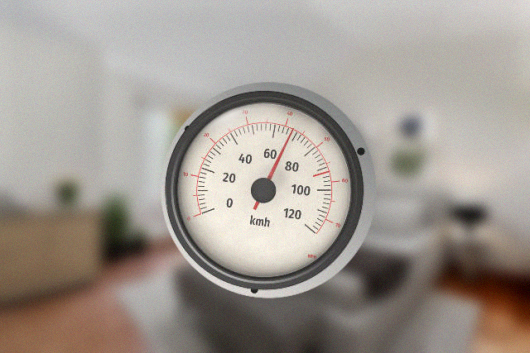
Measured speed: 68 km/h
